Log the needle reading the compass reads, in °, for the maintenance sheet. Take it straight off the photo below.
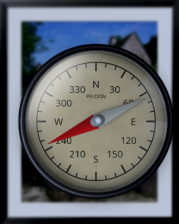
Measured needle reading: 245 °
